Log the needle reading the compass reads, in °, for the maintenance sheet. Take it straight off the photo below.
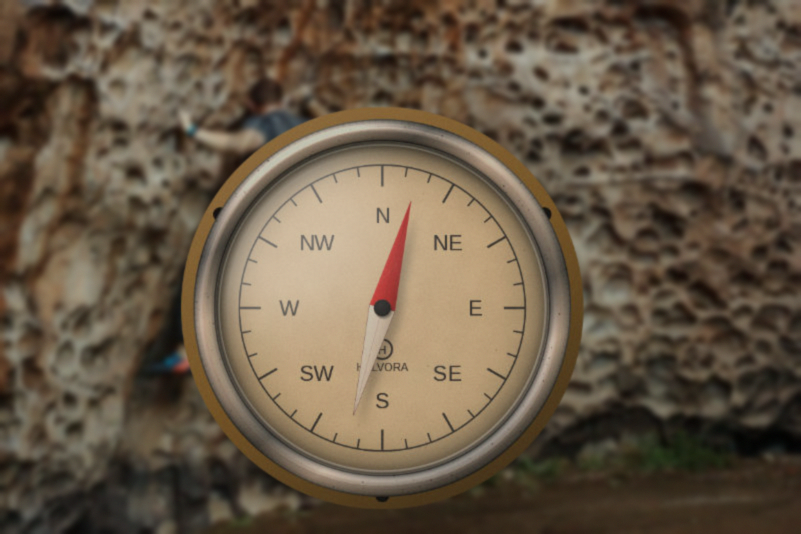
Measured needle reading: 15 °
